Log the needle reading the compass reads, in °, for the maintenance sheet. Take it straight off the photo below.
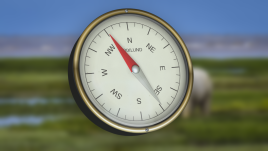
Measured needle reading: 330 °
